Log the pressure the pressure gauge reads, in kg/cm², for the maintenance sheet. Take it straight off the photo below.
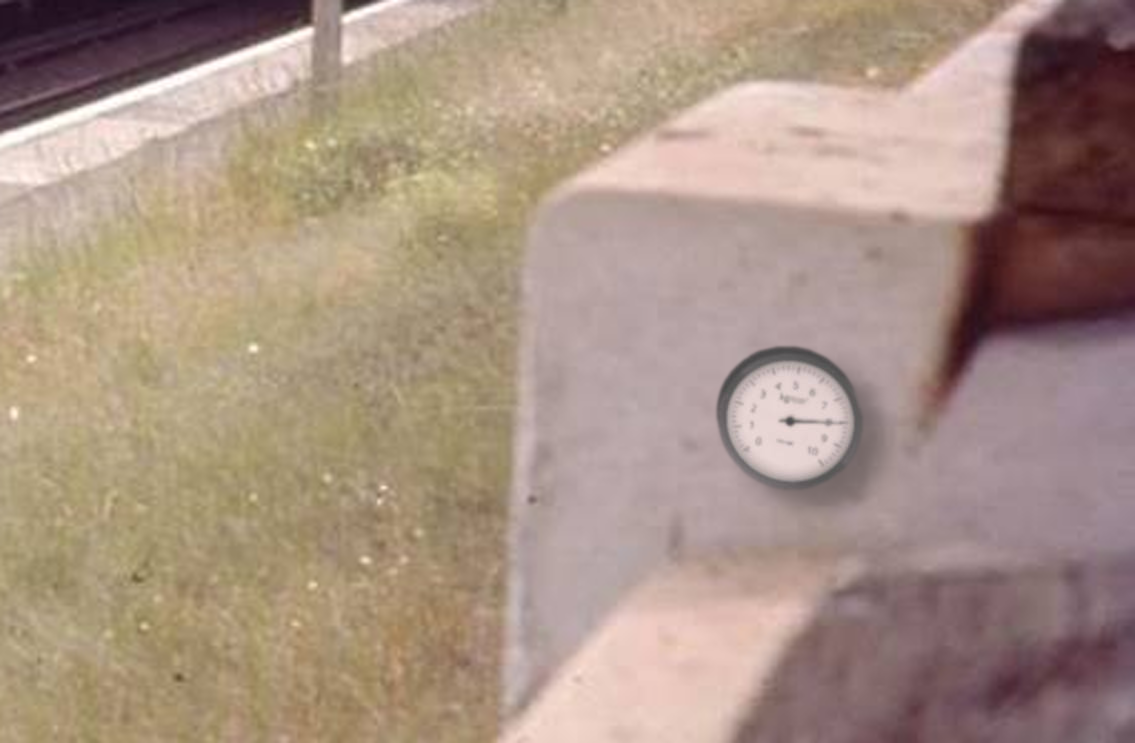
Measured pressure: 8 kg/cm²
